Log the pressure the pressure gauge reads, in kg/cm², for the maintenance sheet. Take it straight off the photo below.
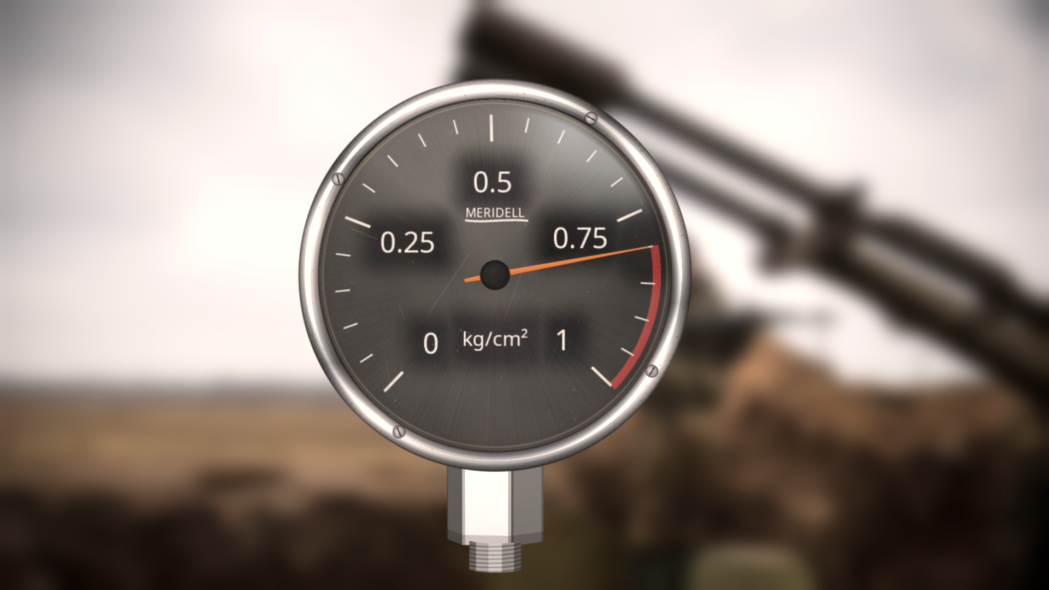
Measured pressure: 0.8 kg/cm²
